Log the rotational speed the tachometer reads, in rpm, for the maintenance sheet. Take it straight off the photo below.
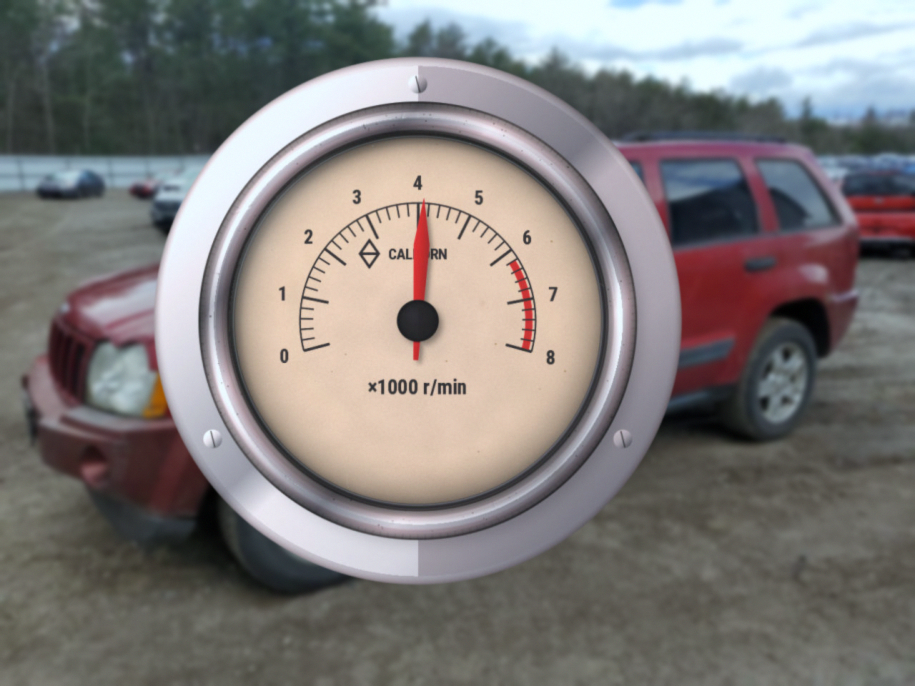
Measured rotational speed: 4100 rpm
